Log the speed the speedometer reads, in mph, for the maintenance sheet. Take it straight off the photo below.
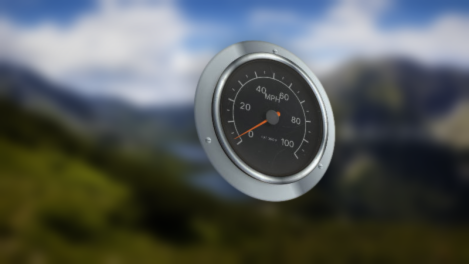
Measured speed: 2.5 mph
